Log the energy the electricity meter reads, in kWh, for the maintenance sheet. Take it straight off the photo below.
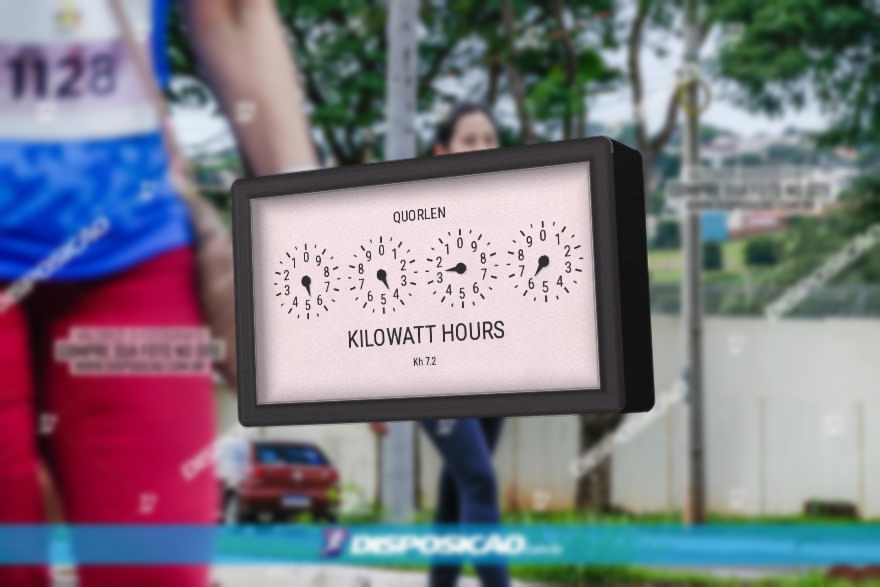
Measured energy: 5426 kWh
